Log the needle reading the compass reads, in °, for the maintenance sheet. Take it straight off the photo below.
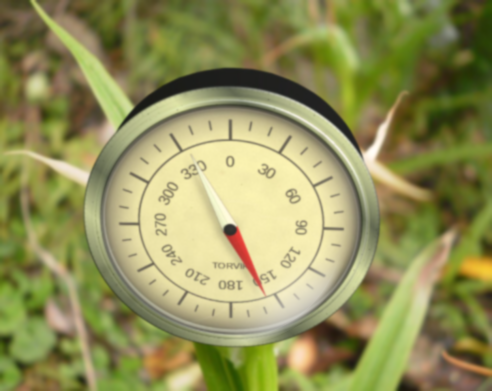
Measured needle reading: 155 °
